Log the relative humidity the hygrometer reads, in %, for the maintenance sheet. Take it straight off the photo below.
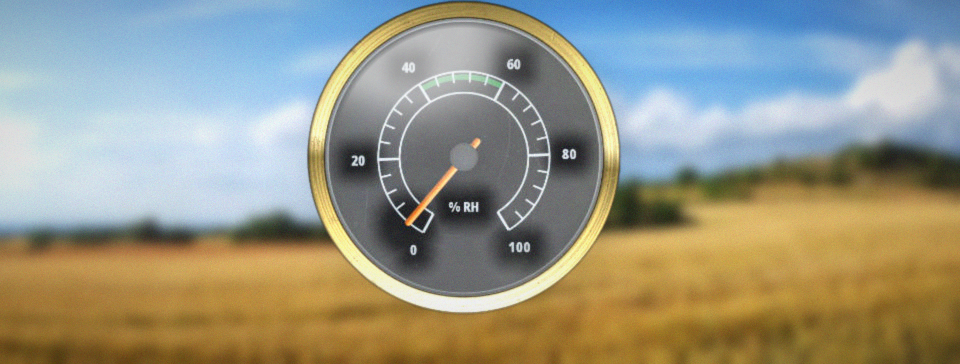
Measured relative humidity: 4 %
